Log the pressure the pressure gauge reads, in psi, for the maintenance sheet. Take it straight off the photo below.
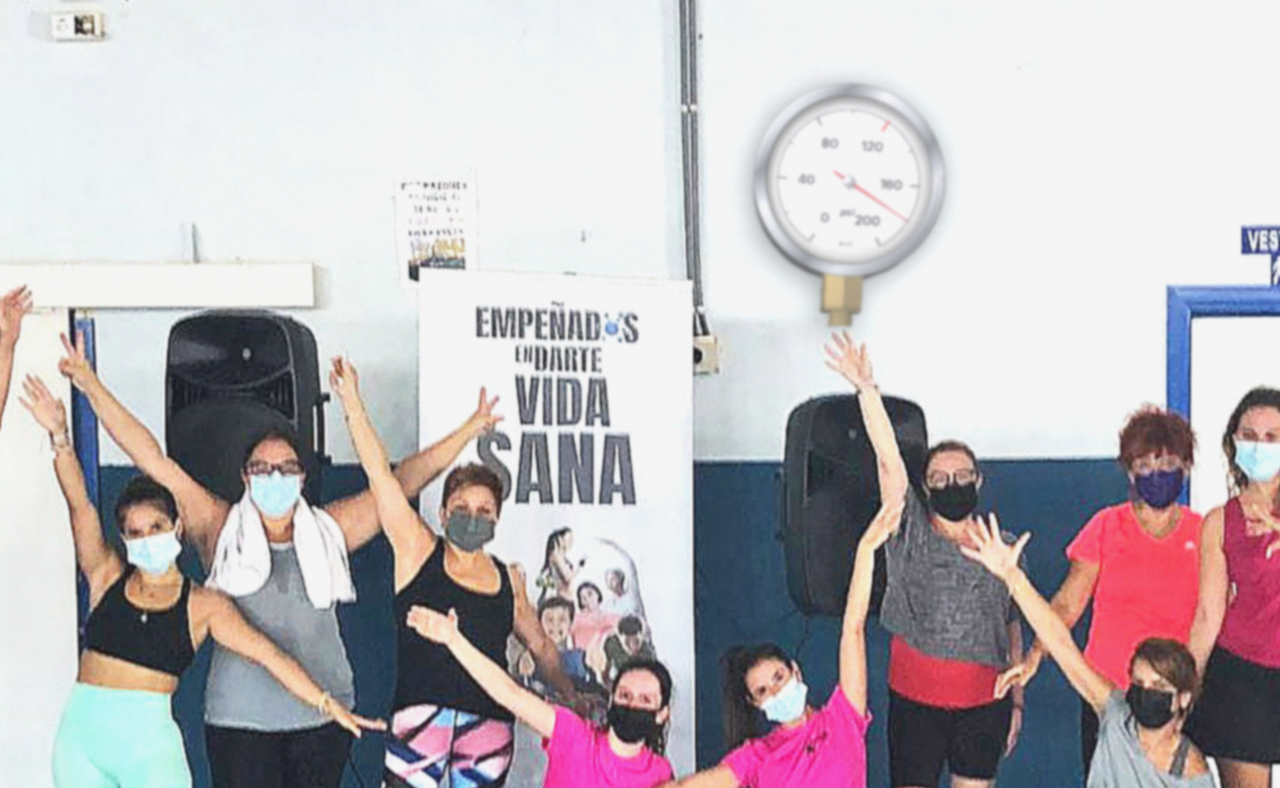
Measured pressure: 180 psi
